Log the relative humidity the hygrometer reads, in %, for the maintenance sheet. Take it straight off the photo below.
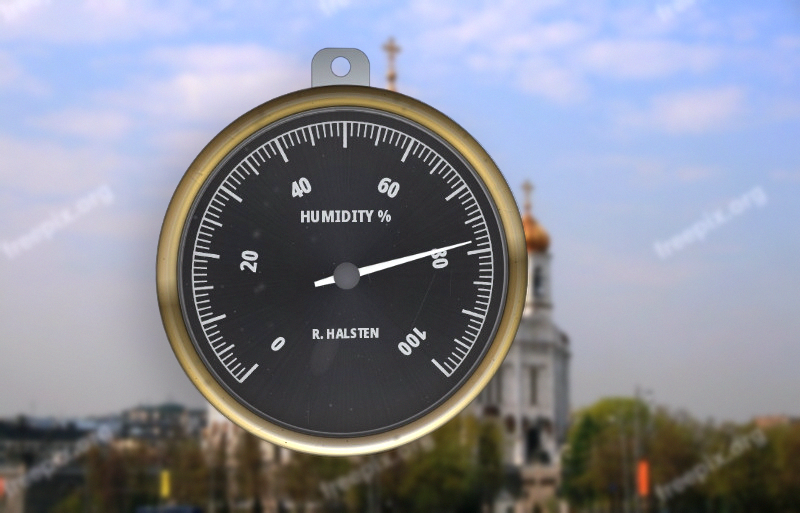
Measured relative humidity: 78 %
